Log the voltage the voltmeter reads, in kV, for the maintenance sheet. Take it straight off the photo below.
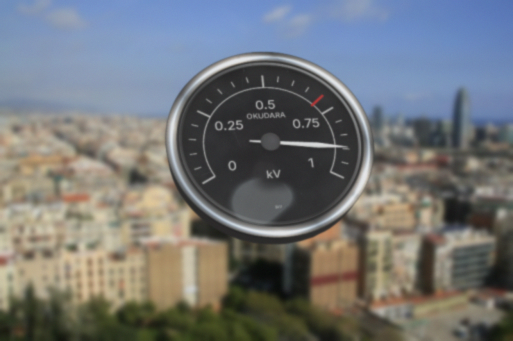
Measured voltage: 0.9 kV
